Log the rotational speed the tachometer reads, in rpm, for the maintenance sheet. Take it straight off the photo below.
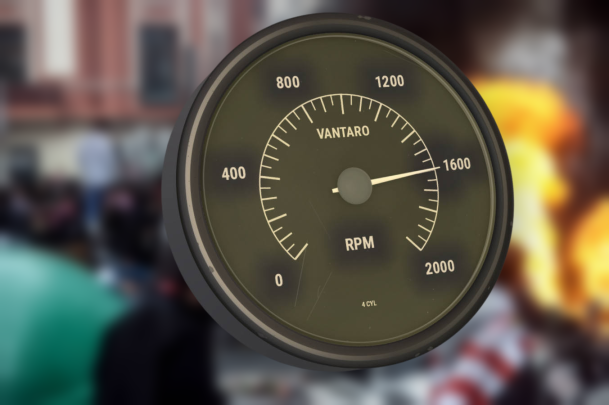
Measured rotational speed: 1600 rpm
